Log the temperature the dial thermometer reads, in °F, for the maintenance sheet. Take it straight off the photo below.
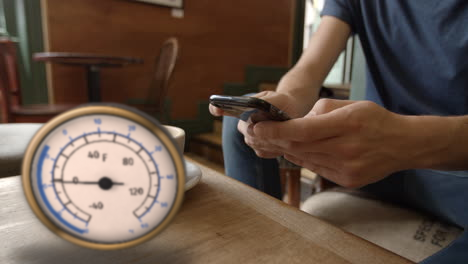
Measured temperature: 0 °F
